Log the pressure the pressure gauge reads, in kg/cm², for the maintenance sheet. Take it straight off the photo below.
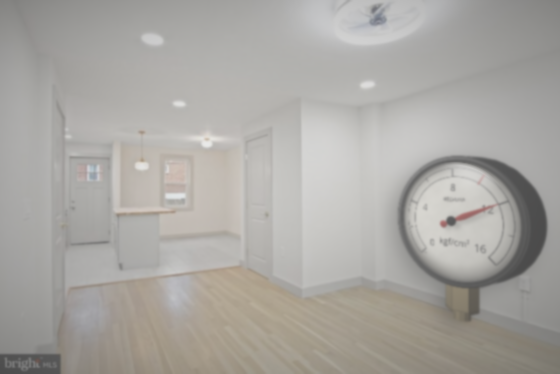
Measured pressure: 12 kg/cm²
